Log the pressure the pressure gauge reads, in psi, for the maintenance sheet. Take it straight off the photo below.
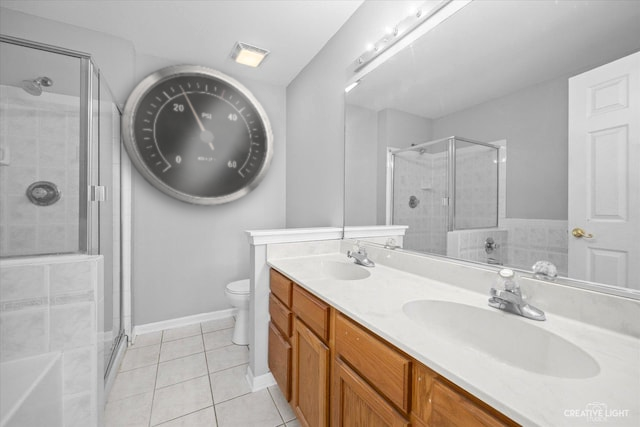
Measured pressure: 24 psi
